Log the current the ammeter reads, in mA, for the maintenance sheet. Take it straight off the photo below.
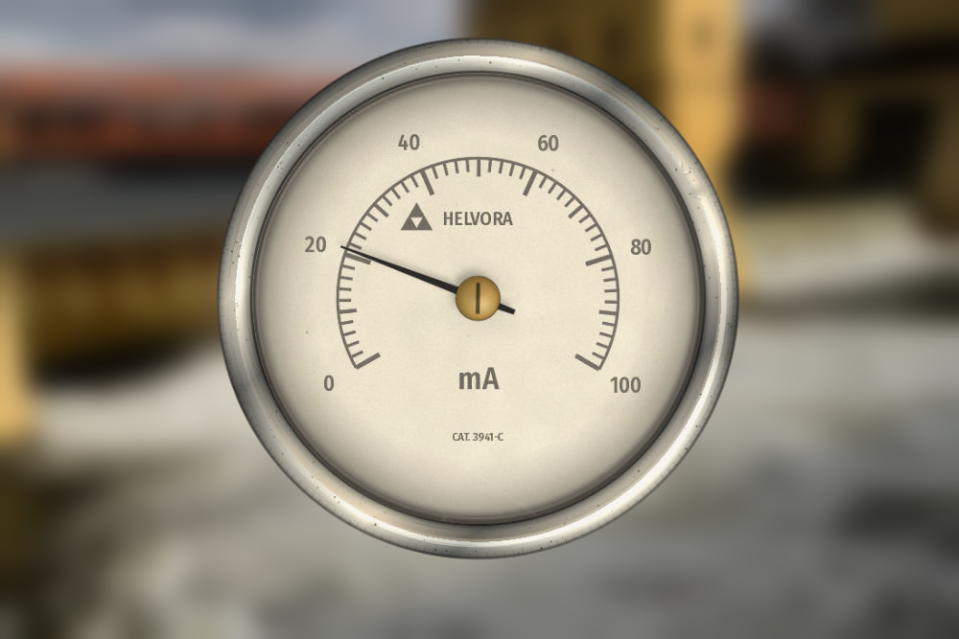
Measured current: 21 mA
